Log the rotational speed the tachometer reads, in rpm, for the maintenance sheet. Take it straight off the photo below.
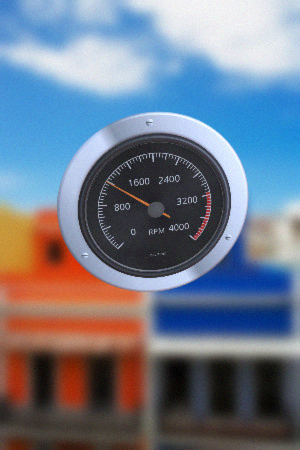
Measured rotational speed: 1200 rpm
